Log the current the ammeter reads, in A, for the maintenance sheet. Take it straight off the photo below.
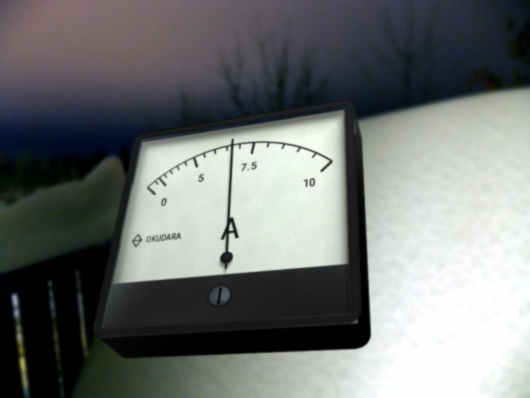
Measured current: 6.75 A
